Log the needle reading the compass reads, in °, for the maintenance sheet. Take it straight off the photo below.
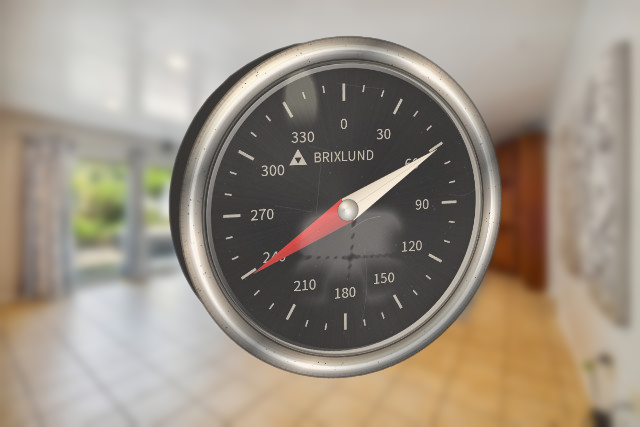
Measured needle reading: 240 °
